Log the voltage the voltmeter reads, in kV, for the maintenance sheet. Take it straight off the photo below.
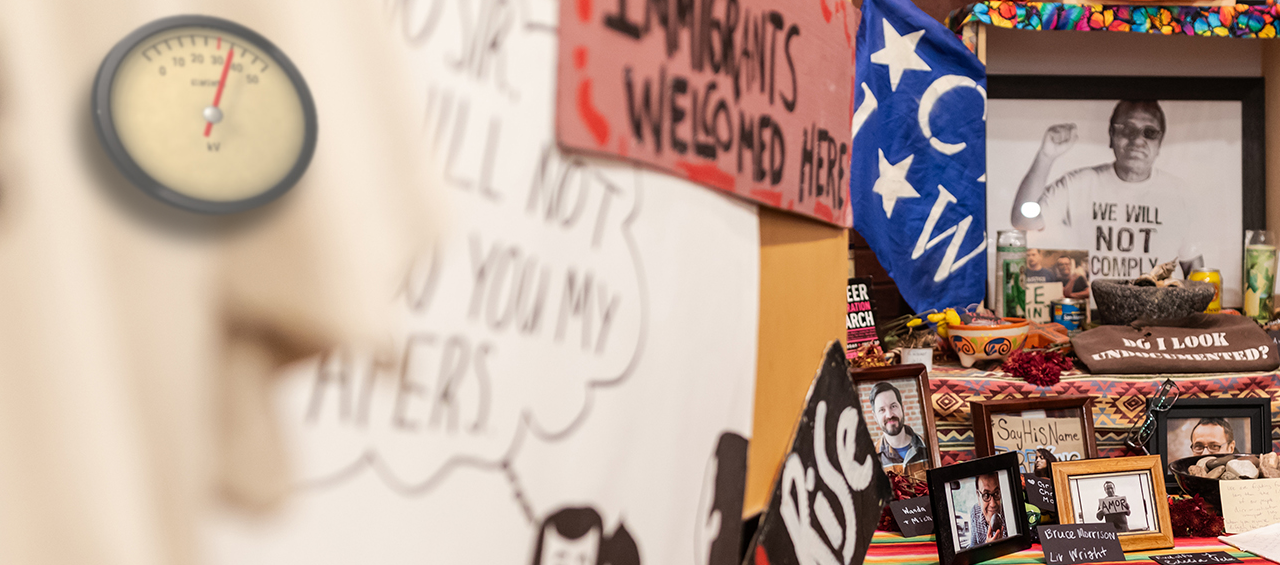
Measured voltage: 35 kV
